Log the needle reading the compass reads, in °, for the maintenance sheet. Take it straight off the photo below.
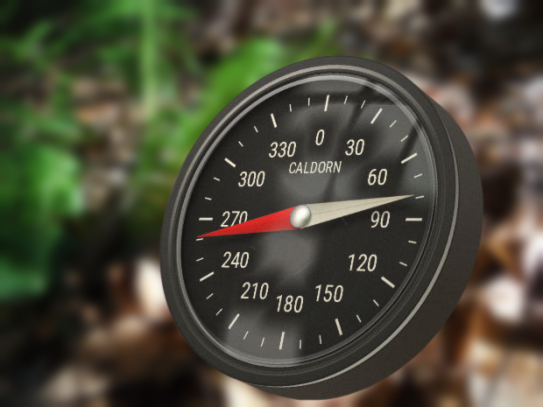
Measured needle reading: 260 °
